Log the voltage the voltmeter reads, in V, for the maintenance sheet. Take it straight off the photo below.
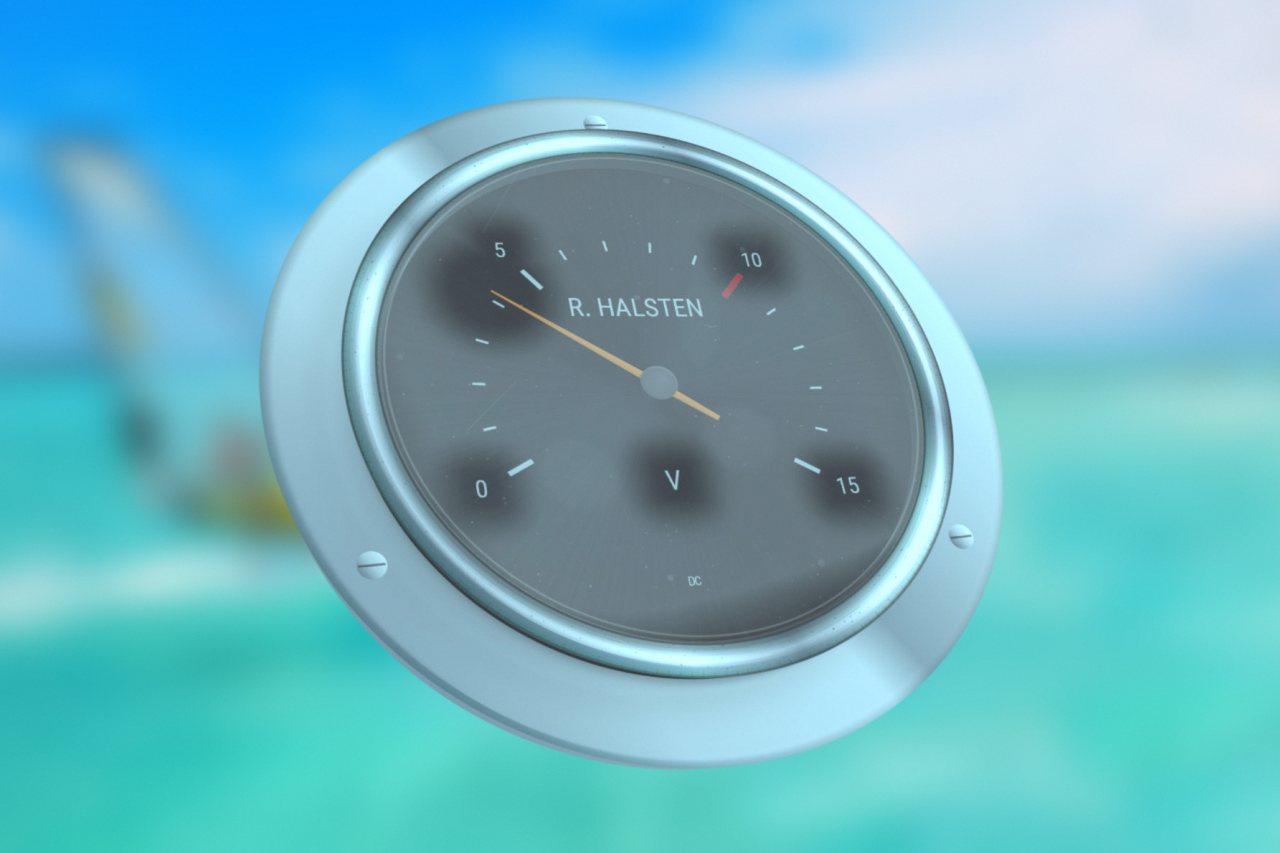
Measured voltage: 4 V
